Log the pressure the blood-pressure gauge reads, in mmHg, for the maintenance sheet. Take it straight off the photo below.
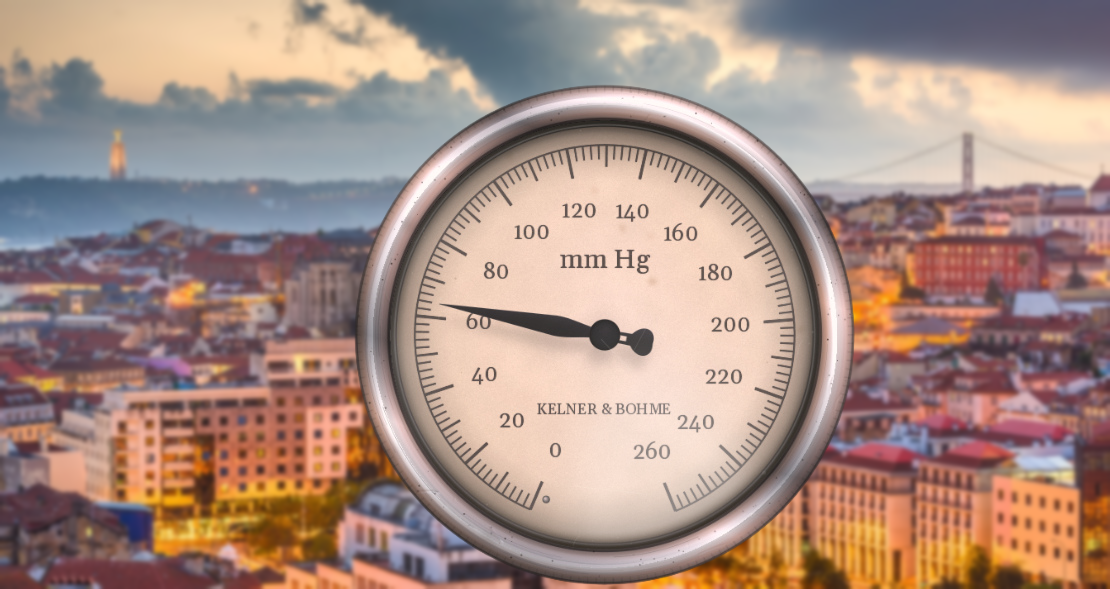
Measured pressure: 64 mmHg
